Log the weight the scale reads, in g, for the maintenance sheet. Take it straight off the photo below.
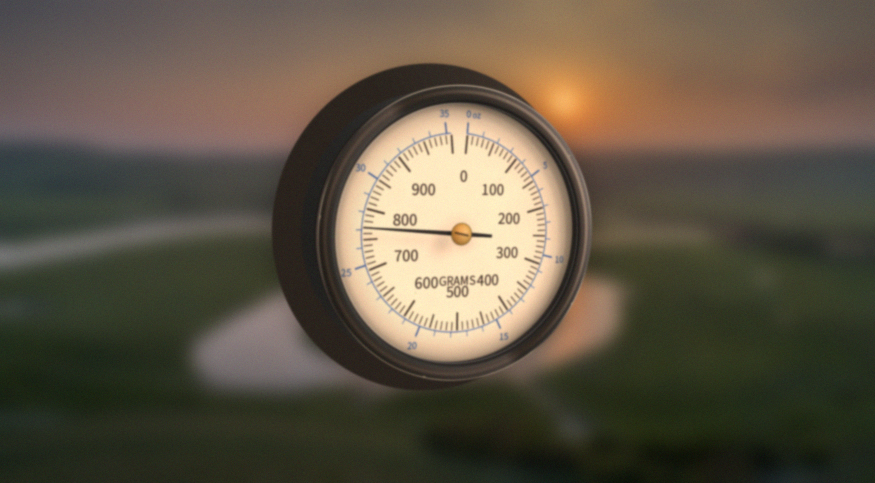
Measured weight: 770 g
